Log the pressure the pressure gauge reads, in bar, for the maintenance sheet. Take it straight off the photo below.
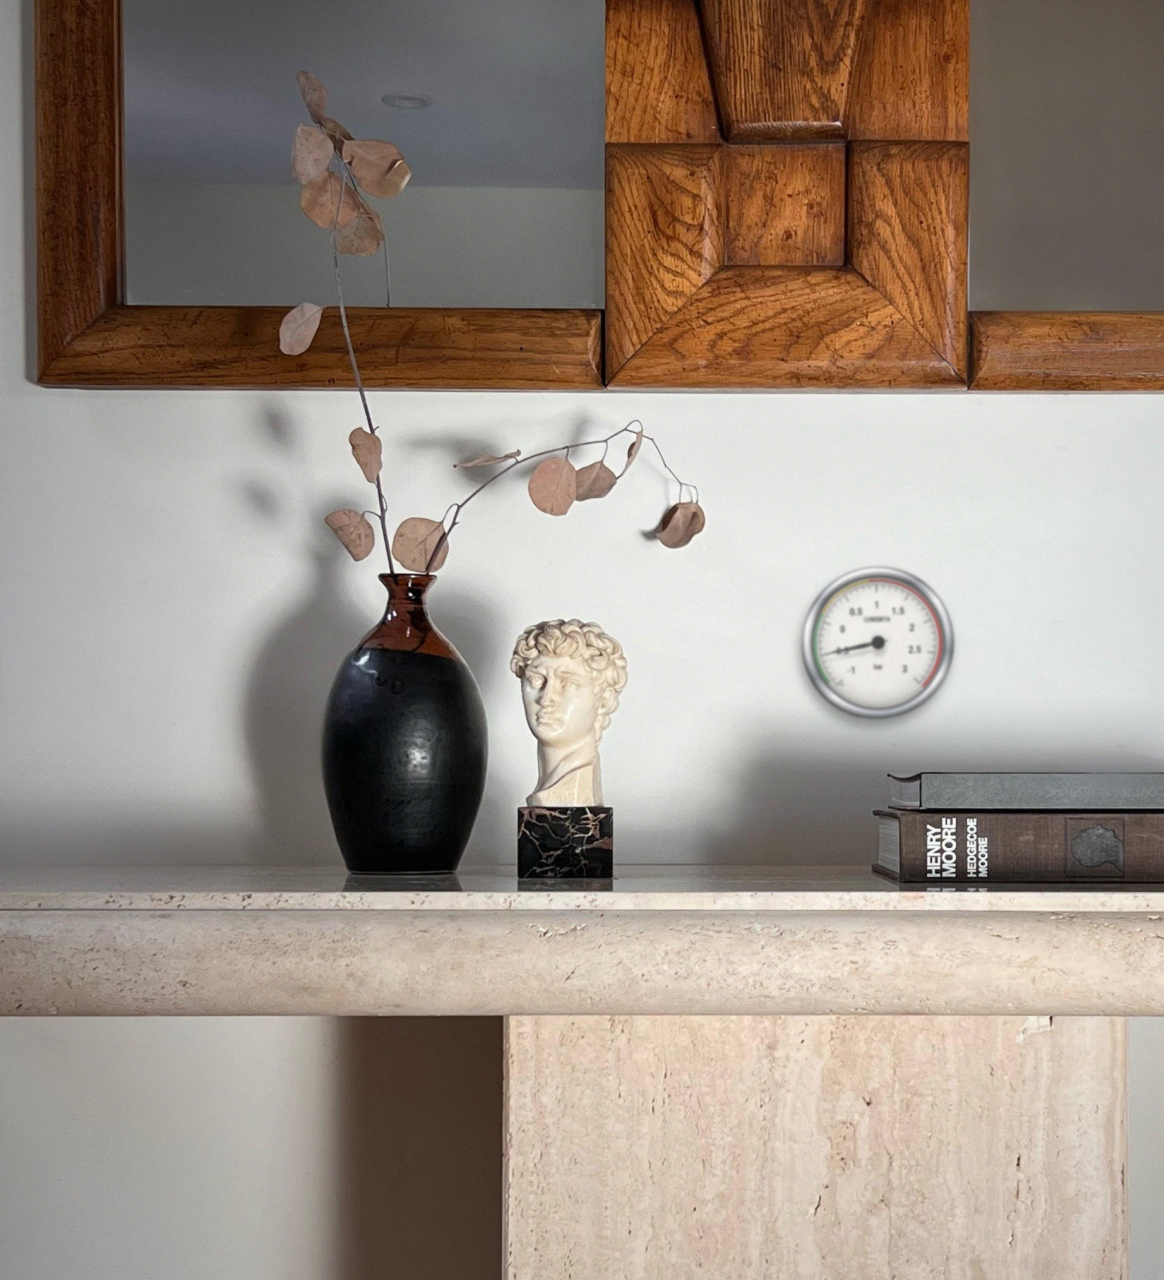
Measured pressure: -0.5 bar
